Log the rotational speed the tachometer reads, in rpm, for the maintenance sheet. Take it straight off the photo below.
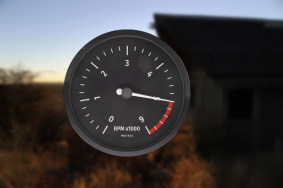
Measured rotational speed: 5000 rpm
